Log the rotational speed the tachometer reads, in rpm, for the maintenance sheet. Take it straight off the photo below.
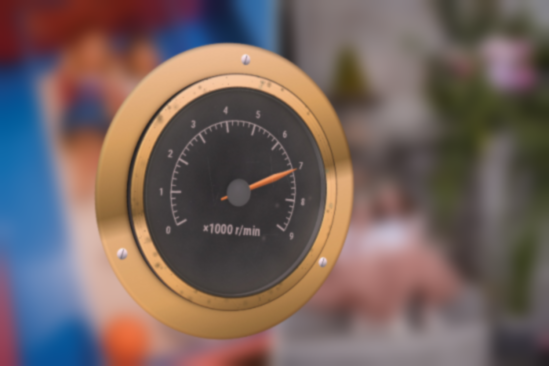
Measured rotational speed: 7000 rpm
